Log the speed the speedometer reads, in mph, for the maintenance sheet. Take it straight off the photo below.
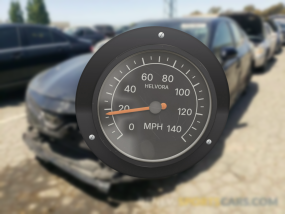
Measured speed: 17.5 mph
